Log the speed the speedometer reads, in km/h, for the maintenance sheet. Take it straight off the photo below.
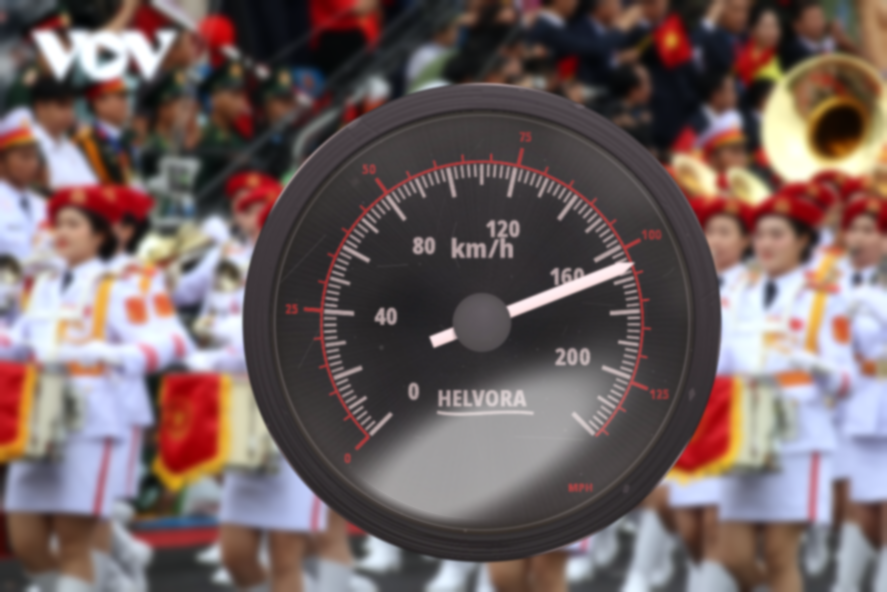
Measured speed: 166 km/h
